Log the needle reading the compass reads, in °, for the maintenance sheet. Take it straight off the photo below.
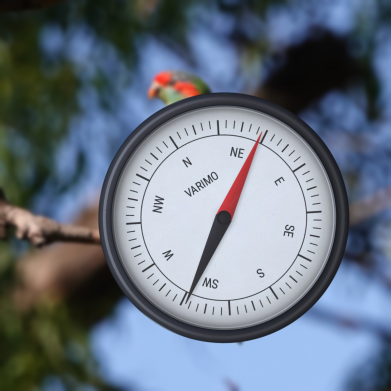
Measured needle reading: 57.5 °
